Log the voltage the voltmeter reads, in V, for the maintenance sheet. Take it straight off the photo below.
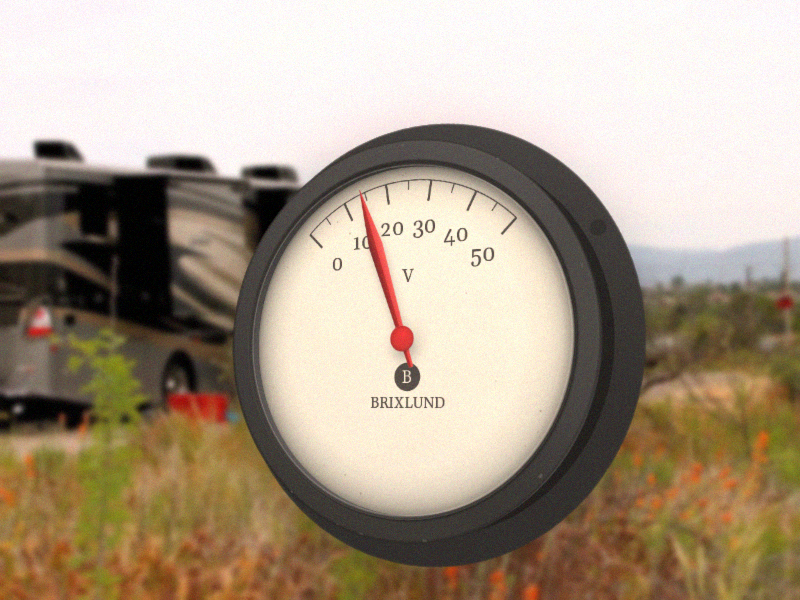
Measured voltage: 15 V
